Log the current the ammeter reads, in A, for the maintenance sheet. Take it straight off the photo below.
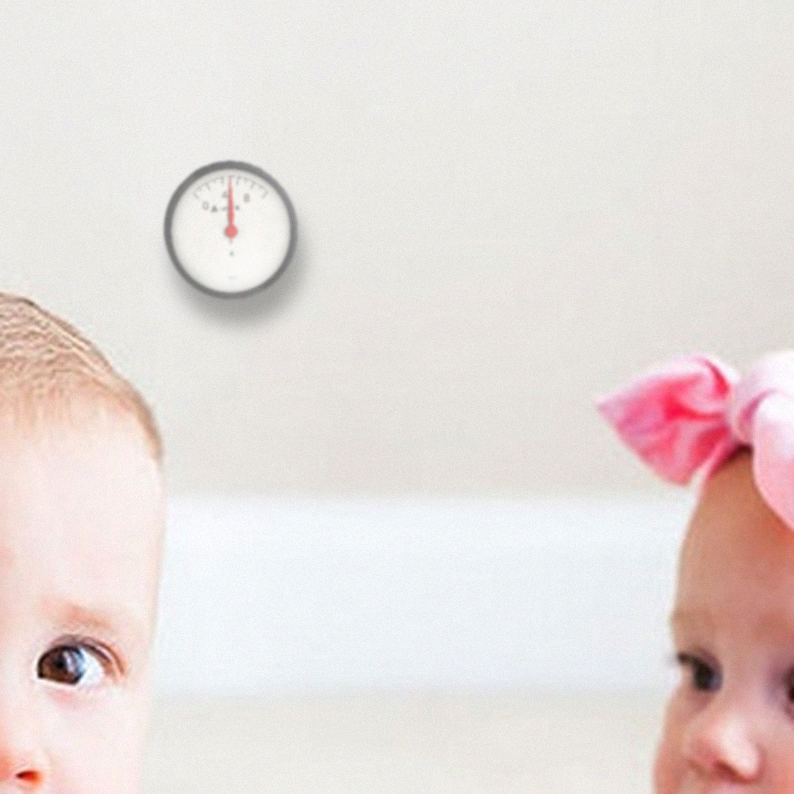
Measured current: 5 A
